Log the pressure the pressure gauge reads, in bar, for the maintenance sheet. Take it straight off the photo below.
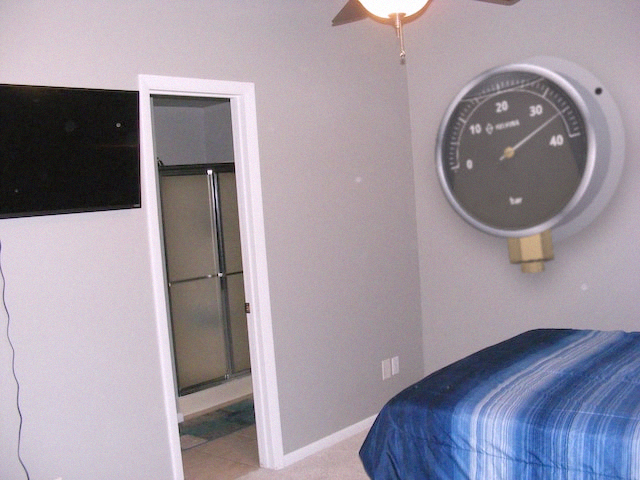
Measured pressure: 35 bar
